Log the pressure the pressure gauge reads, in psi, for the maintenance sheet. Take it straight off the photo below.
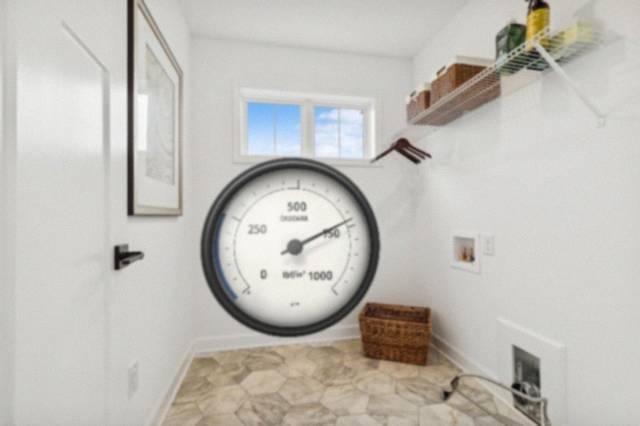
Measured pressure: 725 psi
